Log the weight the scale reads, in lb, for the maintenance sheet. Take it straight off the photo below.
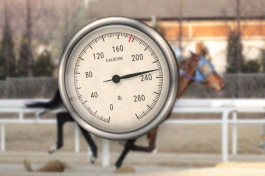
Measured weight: 230 lb
